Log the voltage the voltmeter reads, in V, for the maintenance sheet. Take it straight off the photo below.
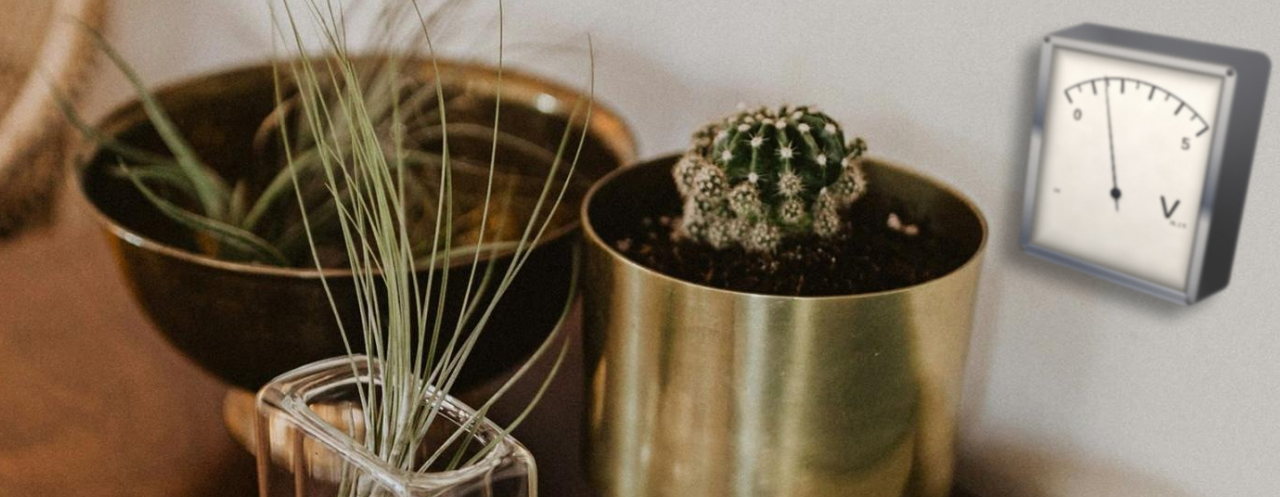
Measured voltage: 1.5 V
